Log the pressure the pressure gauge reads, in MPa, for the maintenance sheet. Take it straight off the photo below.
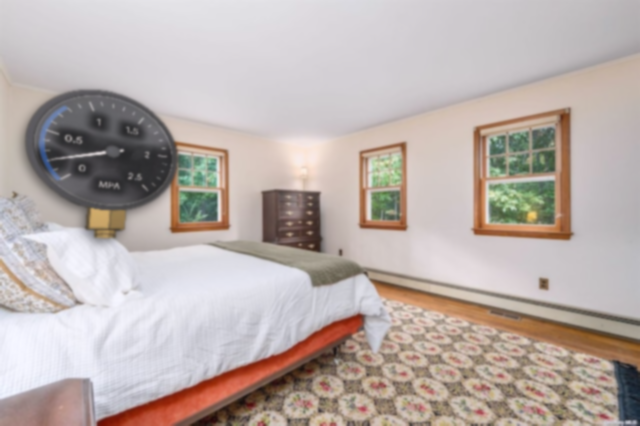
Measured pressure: 0.2 MPa
